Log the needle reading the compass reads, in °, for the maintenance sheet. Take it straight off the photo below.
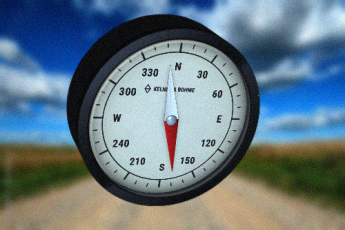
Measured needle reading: 170 °
